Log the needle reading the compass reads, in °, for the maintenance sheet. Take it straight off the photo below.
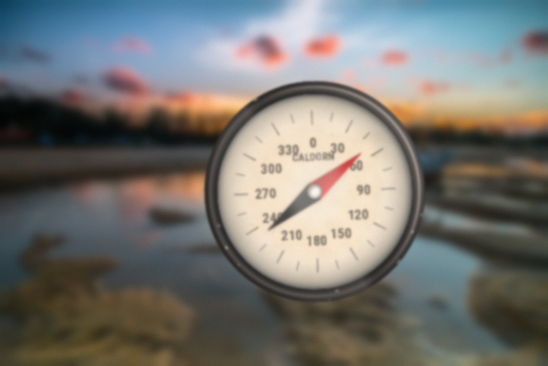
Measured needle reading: 52.5 °
